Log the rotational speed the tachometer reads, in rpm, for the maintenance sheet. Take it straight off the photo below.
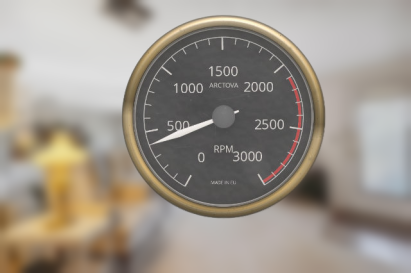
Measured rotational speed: 400 rpm
